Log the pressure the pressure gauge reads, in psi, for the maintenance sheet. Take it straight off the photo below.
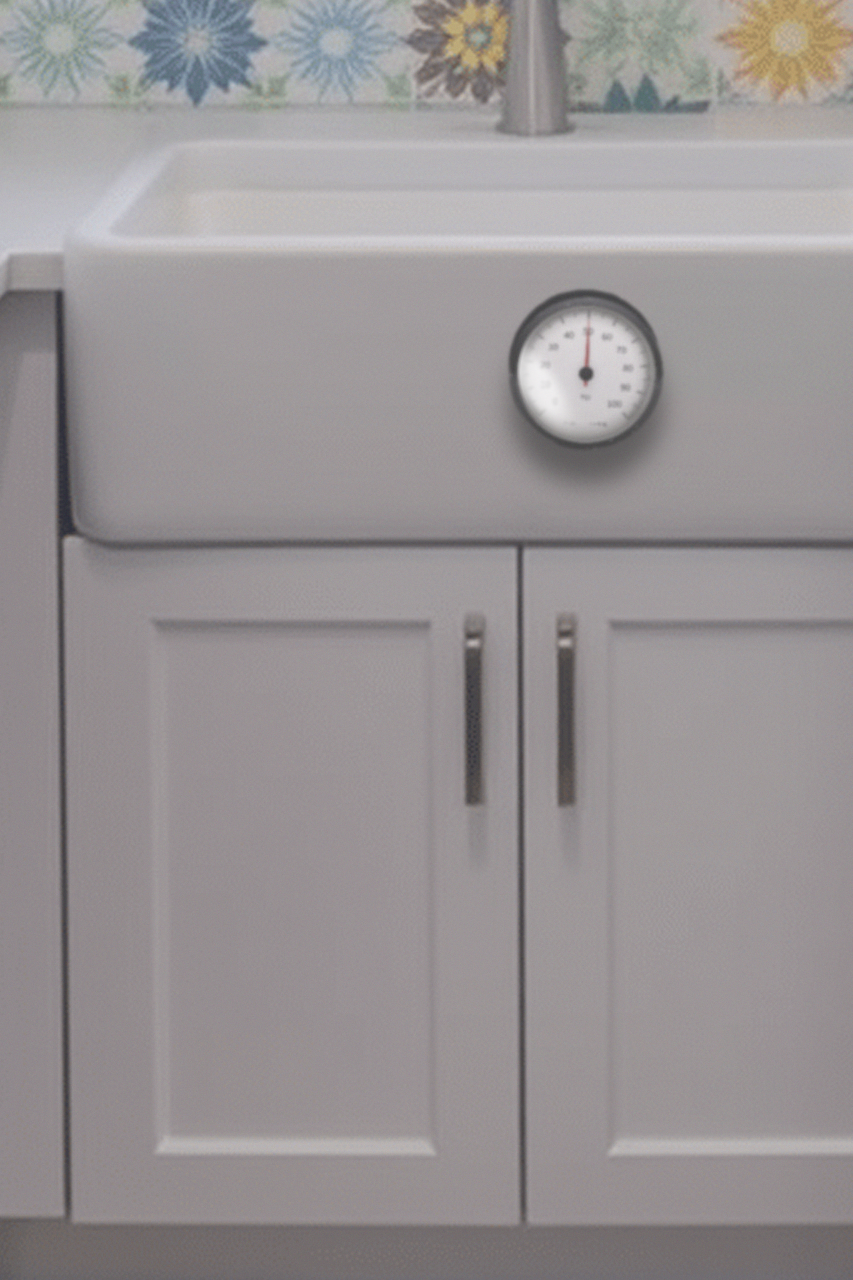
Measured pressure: 50 psi
